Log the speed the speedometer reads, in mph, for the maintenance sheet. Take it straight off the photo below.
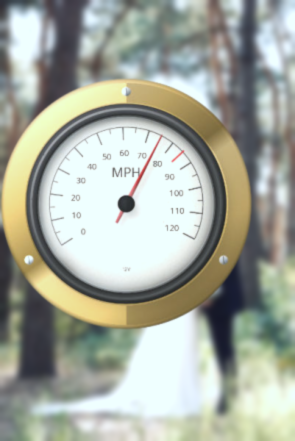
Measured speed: 75 mph
